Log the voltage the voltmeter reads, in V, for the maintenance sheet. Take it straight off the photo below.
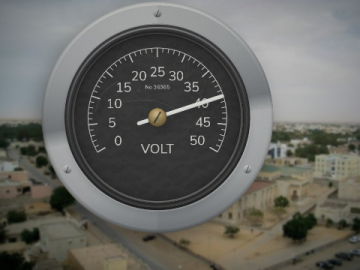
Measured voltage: 40 V
